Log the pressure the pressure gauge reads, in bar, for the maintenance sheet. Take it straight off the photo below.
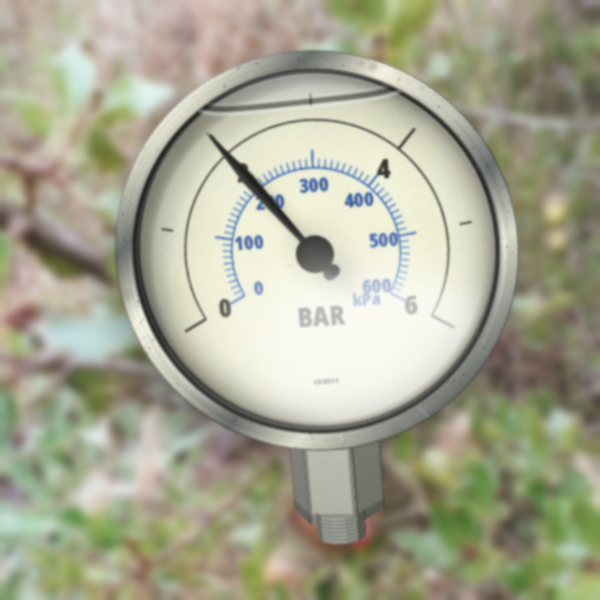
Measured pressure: 2 bar
